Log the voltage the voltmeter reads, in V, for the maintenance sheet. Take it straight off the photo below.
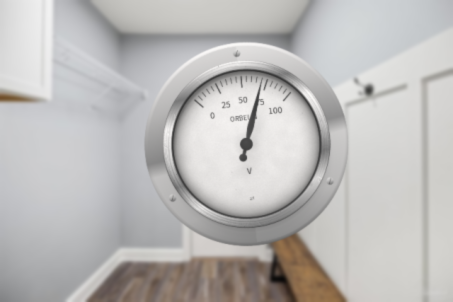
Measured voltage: 70 V
